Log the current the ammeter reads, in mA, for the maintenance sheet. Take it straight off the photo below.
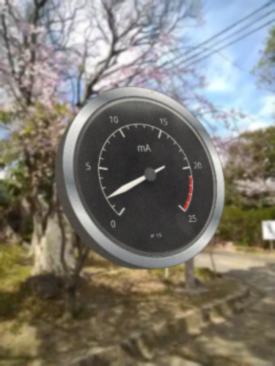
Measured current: 2 mA
